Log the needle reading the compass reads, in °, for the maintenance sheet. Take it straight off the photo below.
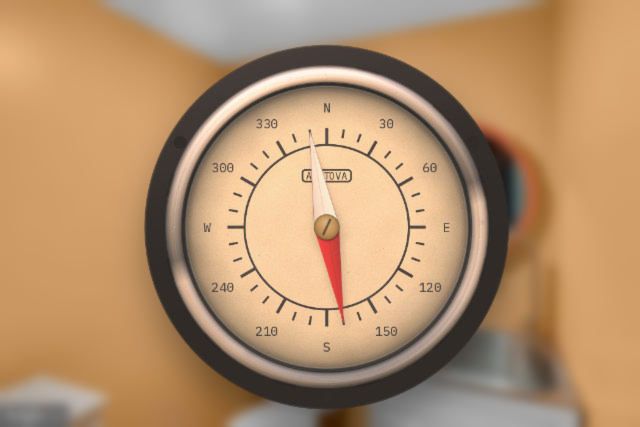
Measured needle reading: 170 °
